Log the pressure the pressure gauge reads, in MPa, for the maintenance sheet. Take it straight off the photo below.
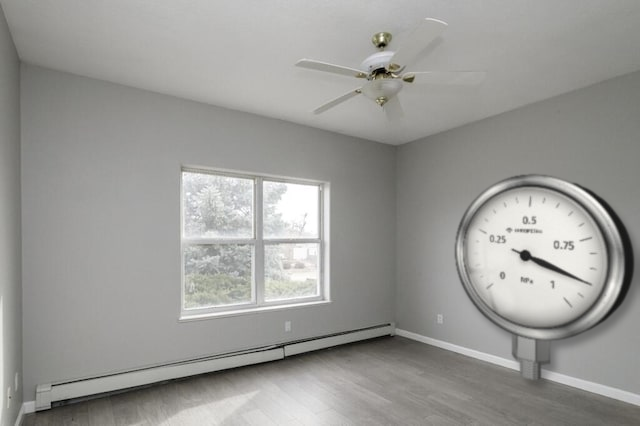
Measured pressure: 0.9 MPa
